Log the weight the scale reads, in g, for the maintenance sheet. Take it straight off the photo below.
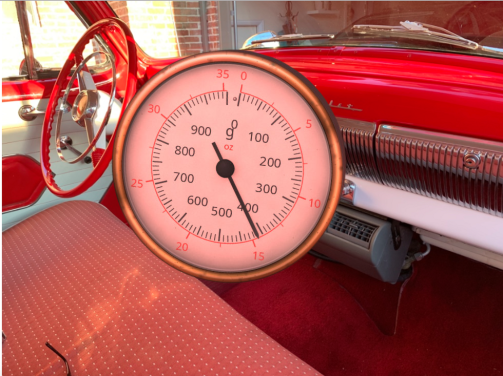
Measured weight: 410 g
